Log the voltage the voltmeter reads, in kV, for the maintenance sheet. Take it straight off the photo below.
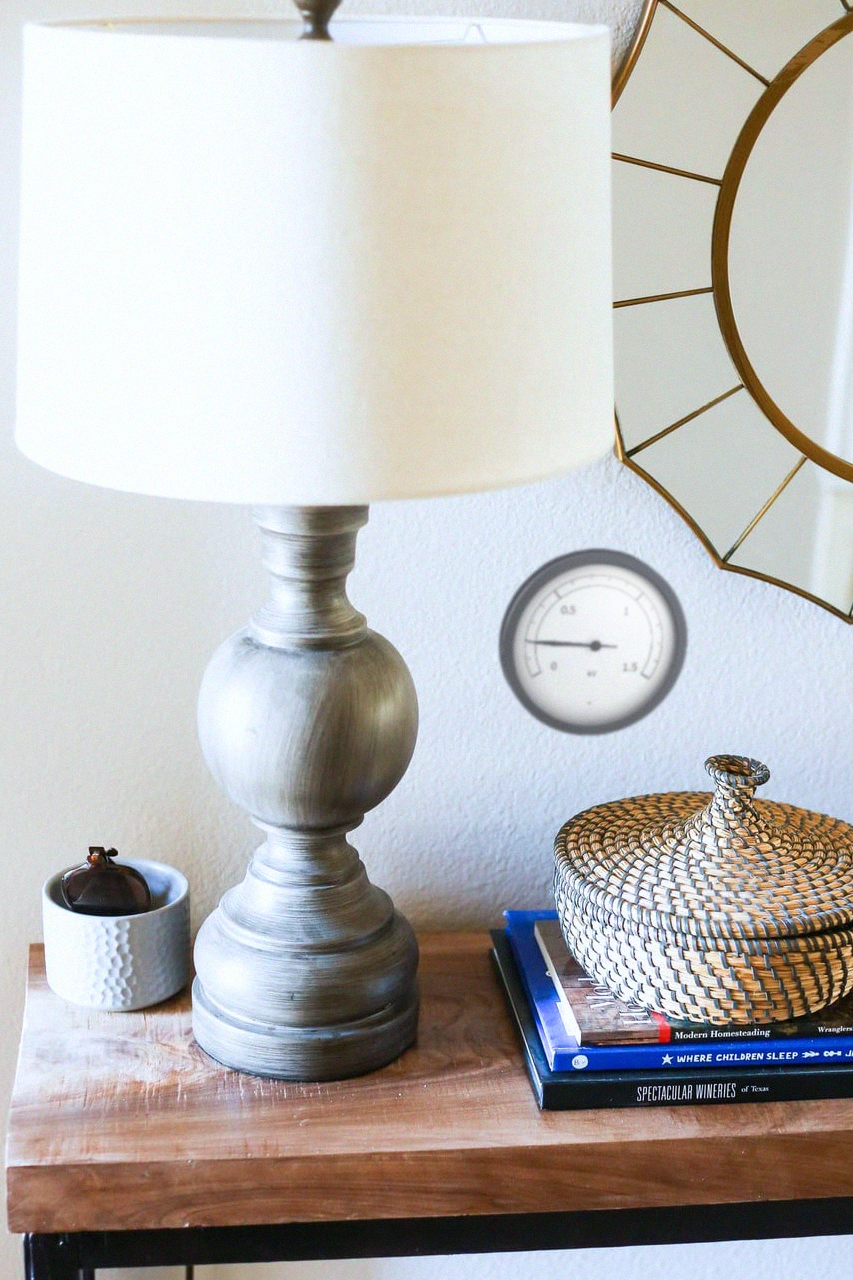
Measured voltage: 0.2 kV
